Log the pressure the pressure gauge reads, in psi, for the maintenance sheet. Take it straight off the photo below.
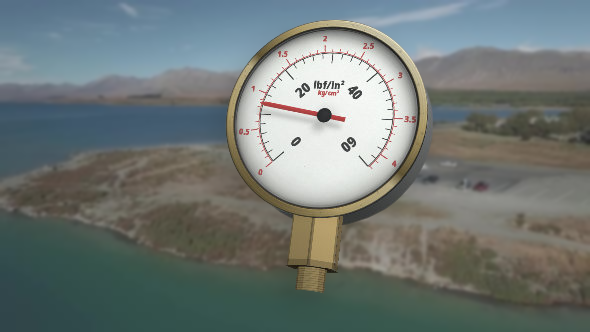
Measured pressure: 12 psi
